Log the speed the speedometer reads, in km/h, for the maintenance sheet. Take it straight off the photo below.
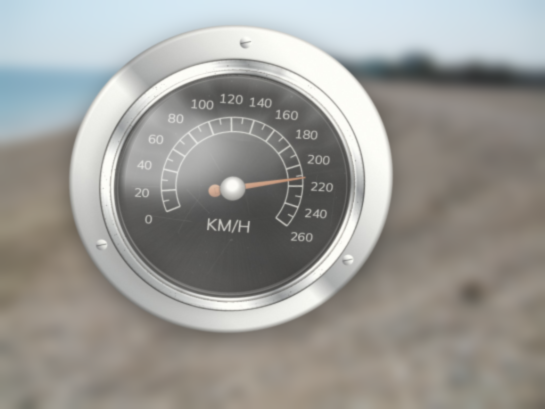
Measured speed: 210 km/h
